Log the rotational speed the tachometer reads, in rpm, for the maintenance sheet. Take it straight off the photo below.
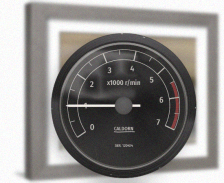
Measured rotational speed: 1000 rpm
